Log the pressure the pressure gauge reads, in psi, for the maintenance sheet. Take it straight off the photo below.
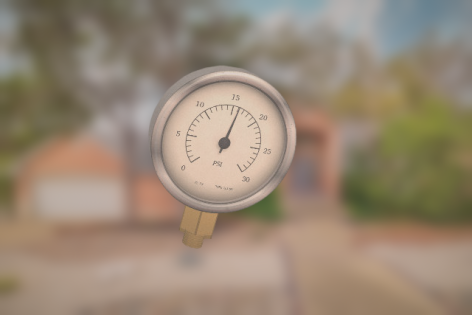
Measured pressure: 16 psi
